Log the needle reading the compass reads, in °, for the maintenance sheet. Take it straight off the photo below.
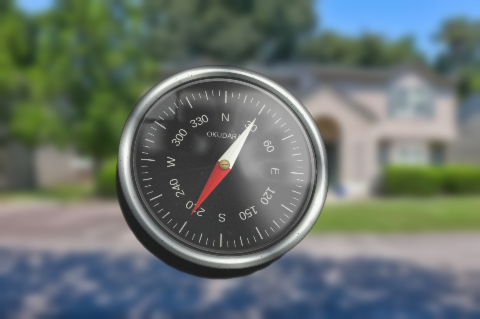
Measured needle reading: 210 °
